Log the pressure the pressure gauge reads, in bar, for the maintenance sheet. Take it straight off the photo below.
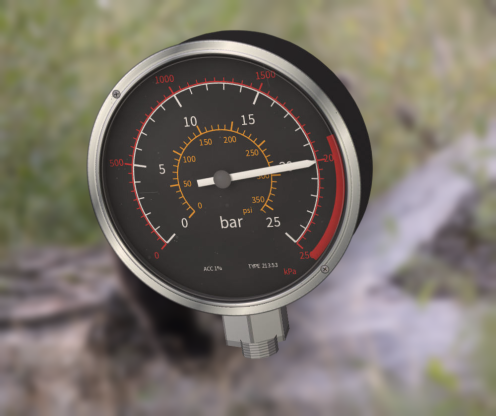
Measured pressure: 20 bar
